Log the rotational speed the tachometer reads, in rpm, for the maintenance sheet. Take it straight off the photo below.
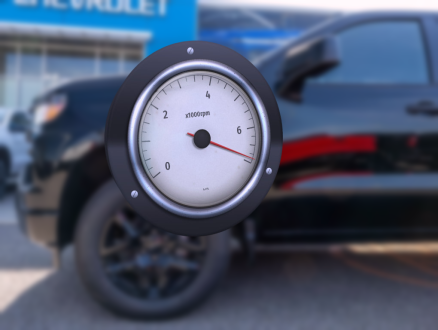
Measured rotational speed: 6875 rpm
